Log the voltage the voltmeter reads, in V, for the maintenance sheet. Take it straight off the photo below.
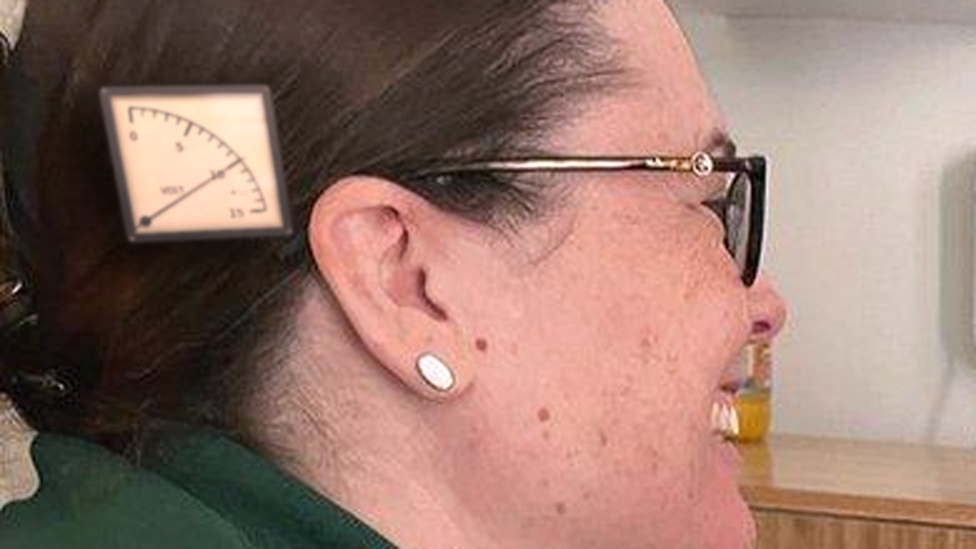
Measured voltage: 10 V
